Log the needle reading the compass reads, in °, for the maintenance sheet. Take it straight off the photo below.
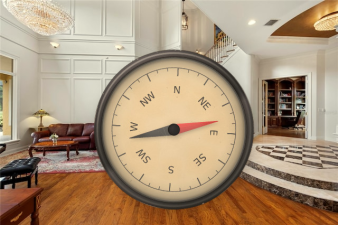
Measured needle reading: 75 °
